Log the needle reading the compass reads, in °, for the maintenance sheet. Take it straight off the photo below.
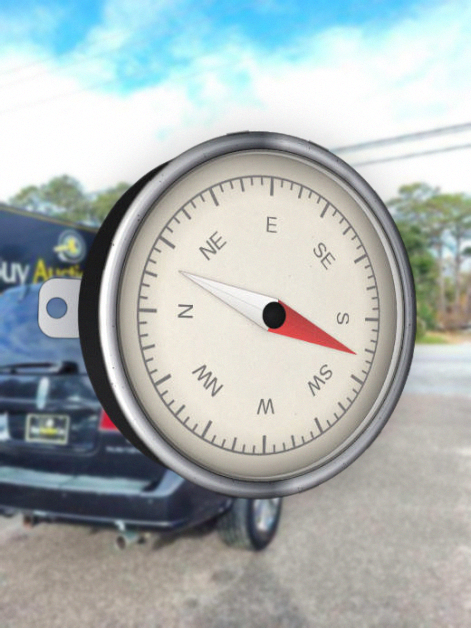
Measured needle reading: 200 °
